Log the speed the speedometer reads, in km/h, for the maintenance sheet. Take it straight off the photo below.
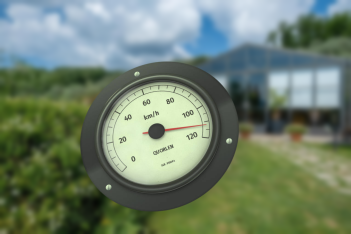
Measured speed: 112.5 km/h
